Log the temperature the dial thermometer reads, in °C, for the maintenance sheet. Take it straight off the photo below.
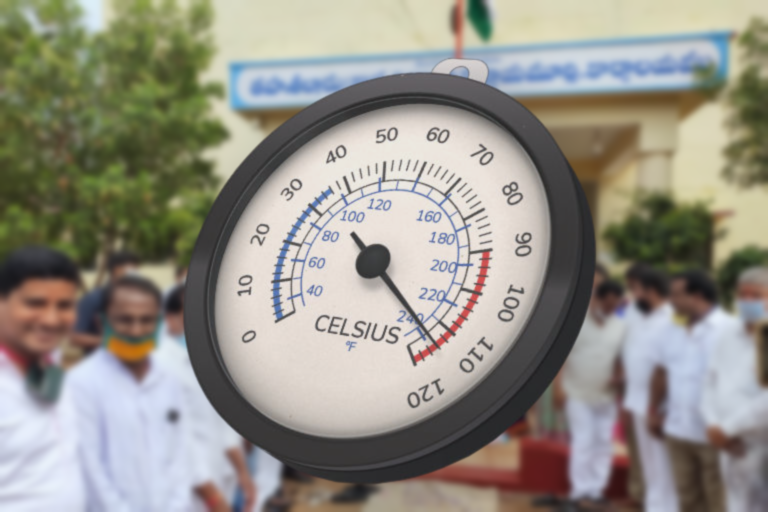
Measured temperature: 114 °C
